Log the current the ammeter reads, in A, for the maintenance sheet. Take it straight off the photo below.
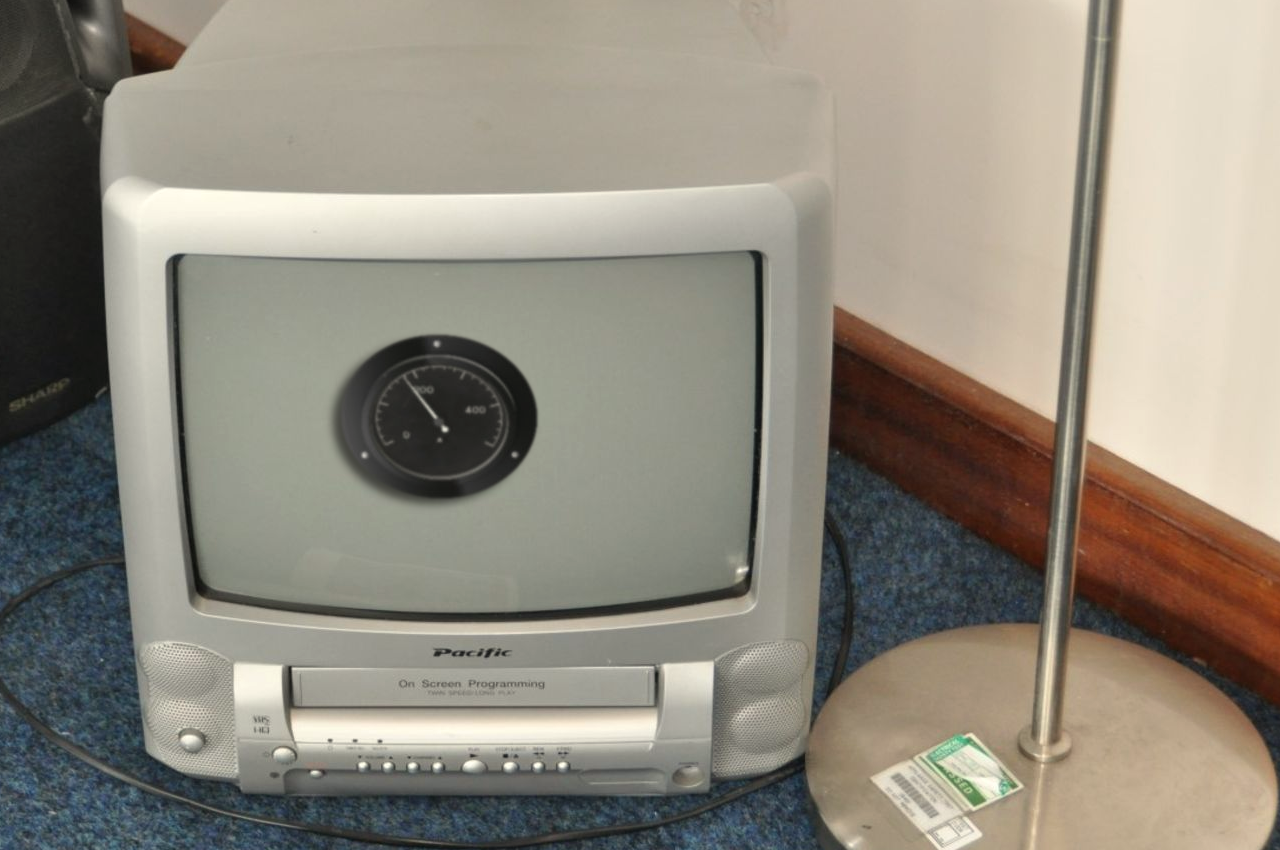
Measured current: 180 A
